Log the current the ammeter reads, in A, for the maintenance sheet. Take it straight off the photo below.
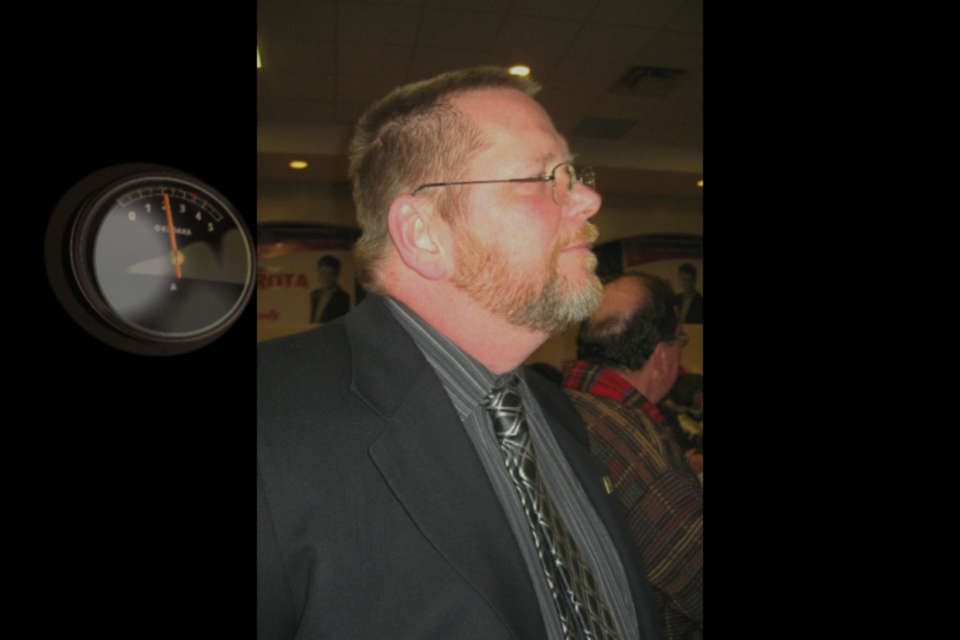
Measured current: 2 A
